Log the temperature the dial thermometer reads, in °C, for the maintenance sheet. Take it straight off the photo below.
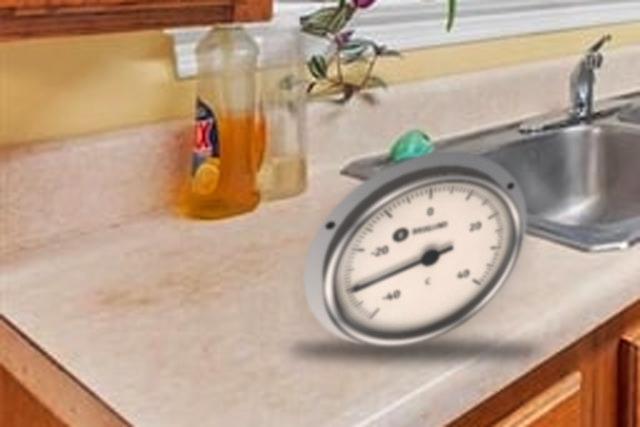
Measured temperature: -30 °C
